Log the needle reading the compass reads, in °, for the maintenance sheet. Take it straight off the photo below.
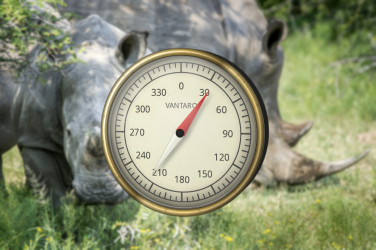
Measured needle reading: 35 °
